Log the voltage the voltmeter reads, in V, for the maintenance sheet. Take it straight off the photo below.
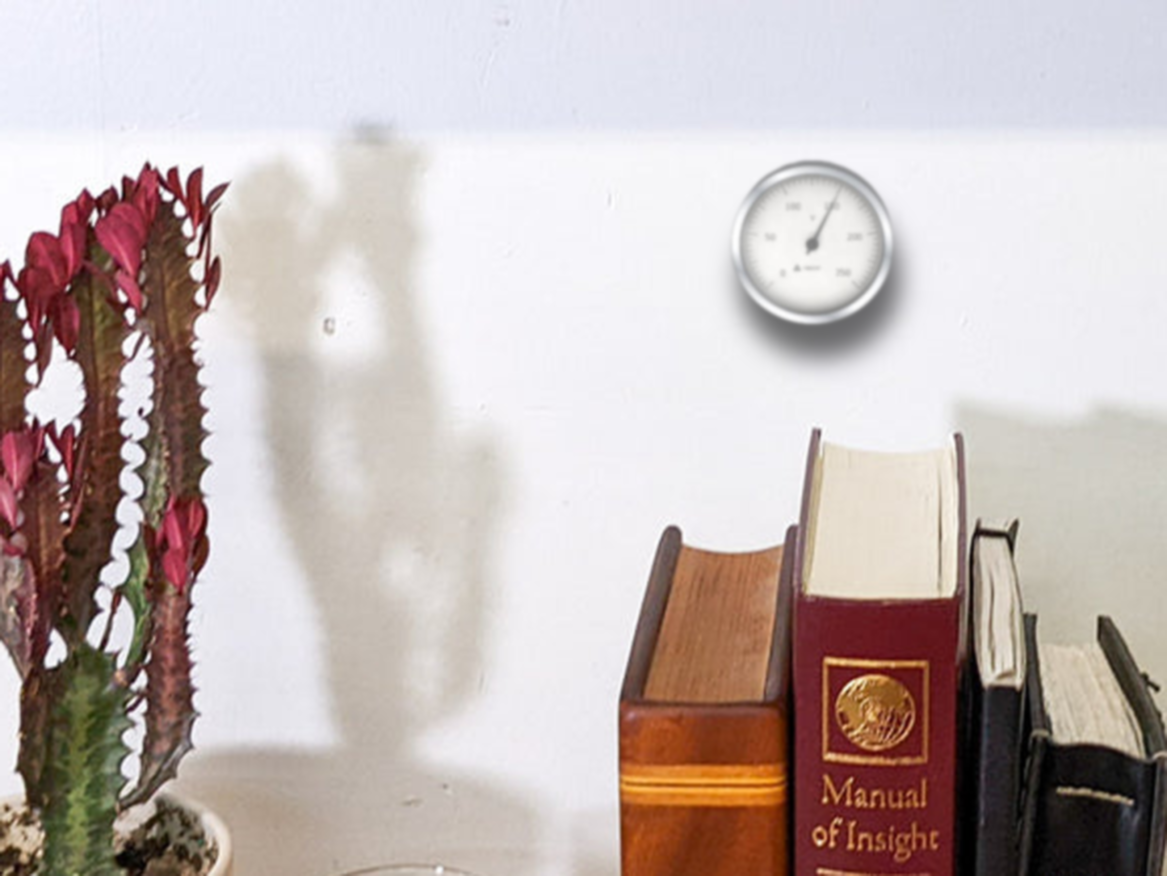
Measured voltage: 150 V
